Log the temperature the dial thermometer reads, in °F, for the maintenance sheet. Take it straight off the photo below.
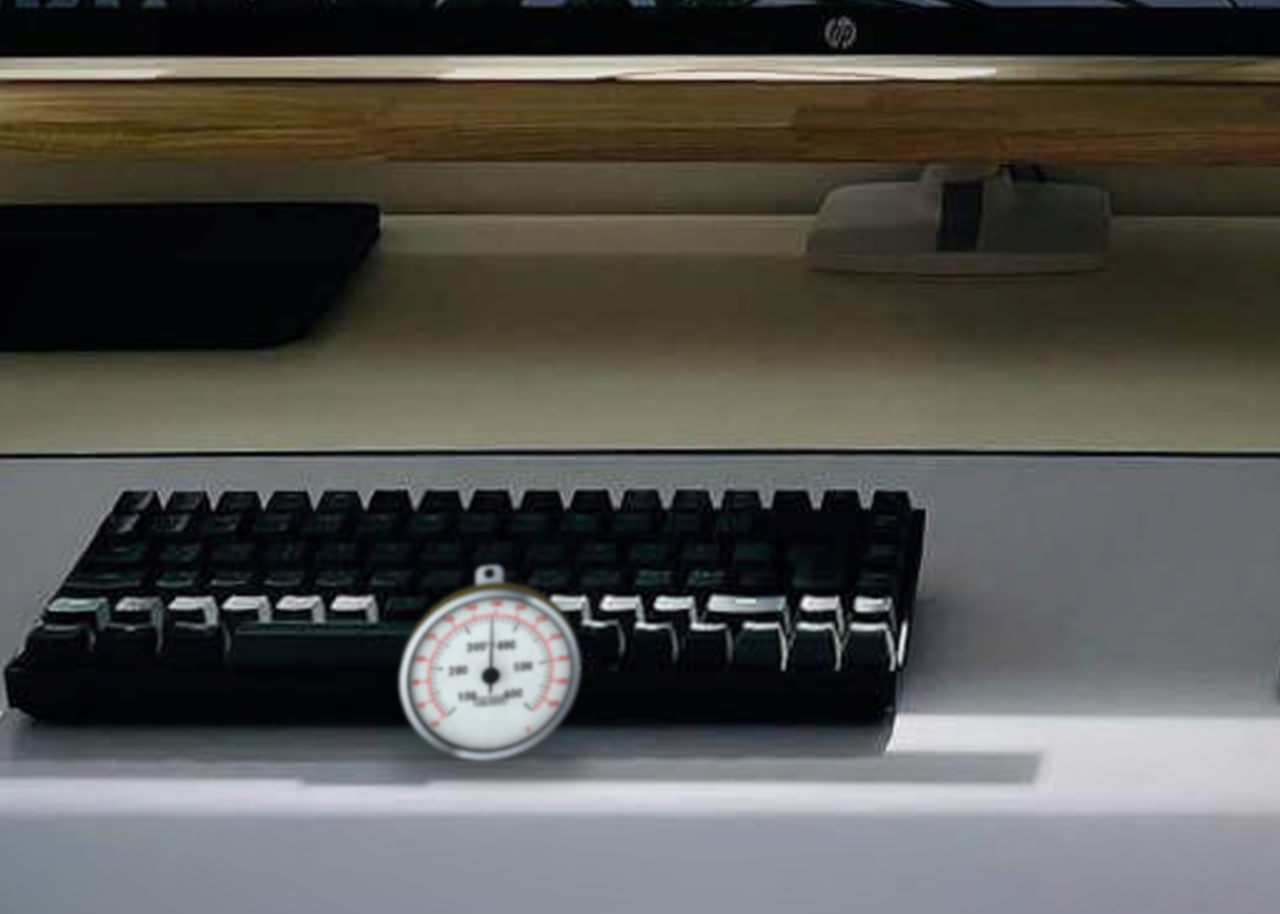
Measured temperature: 350 °F
